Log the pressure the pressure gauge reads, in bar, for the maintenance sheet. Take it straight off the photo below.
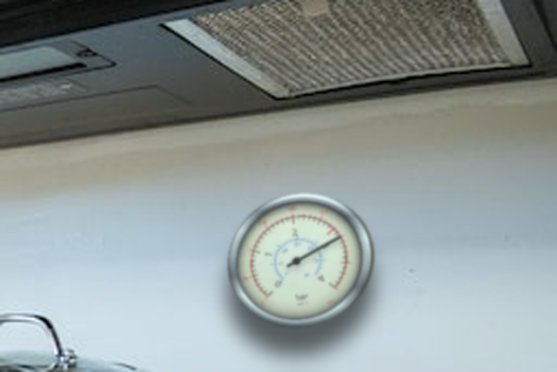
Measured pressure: 3 bar
